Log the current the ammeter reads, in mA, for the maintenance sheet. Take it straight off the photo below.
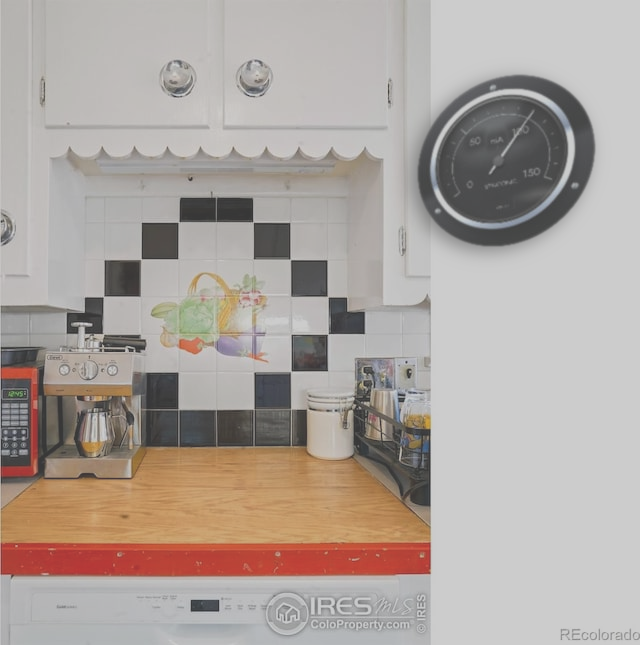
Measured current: 100 mA
